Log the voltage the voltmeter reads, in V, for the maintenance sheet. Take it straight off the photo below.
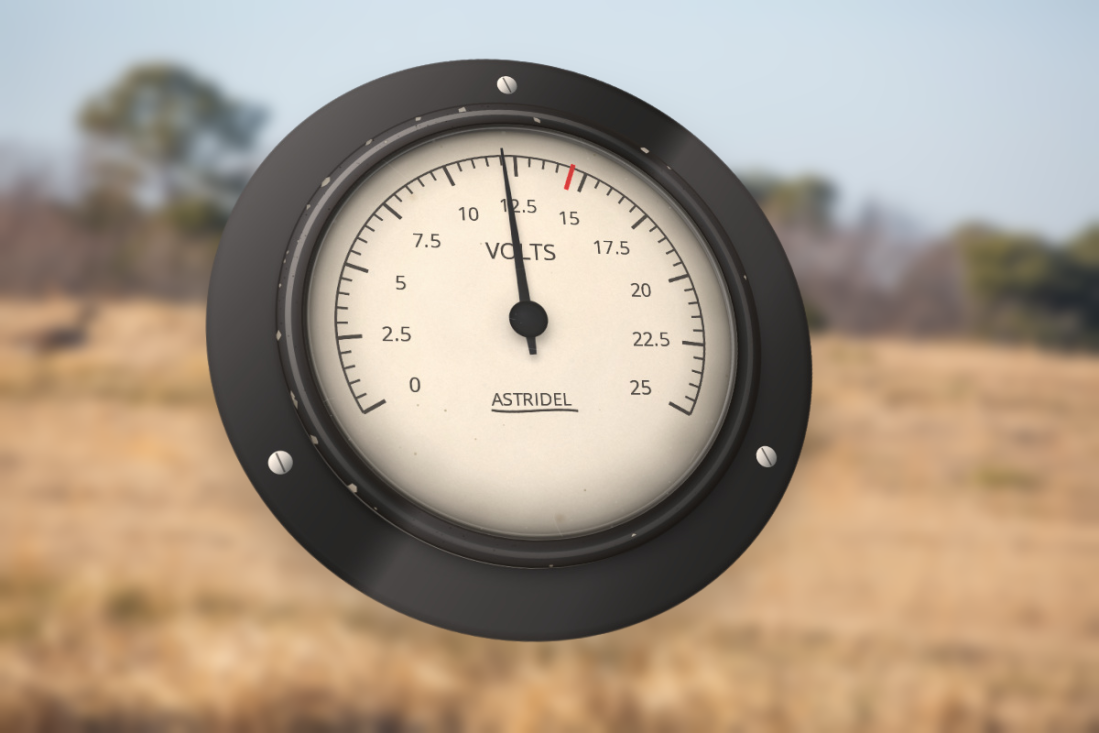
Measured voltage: 12 V
